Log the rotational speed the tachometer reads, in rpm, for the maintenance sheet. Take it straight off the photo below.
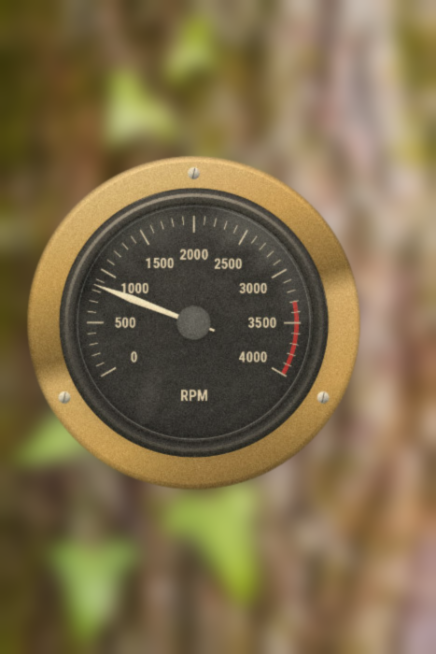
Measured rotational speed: 850 rpm
